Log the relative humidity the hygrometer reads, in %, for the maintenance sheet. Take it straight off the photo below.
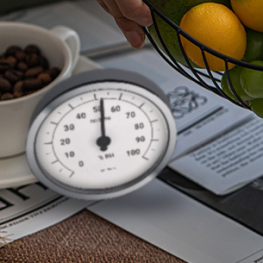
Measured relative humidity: 52.5 %
